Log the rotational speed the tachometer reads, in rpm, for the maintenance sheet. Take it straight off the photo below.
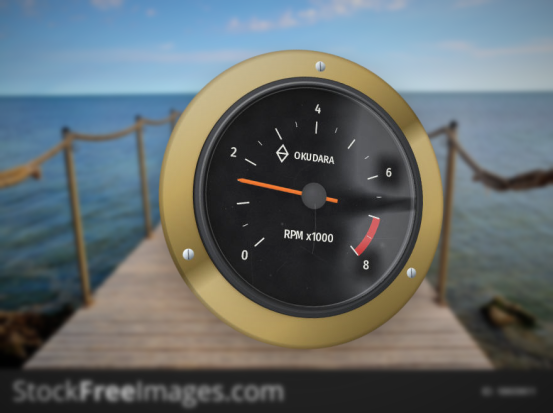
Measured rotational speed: 1500 rpm
